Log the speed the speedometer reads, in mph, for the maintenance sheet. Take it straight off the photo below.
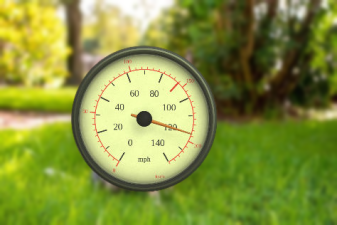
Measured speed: 120 mph
